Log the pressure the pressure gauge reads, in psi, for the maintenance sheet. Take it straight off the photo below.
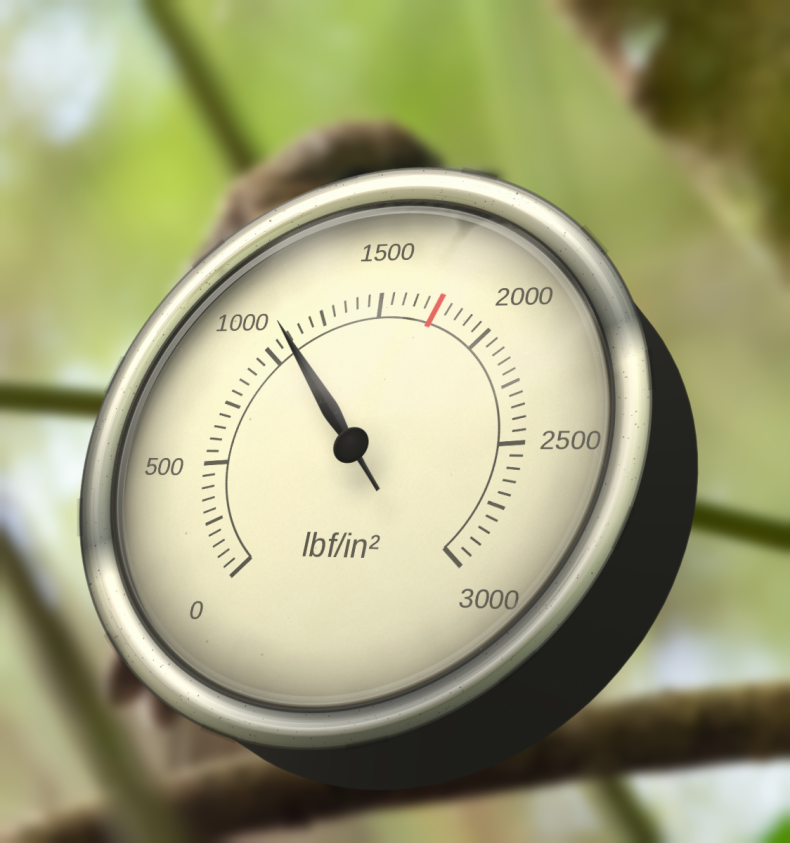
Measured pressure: 1100 psi
